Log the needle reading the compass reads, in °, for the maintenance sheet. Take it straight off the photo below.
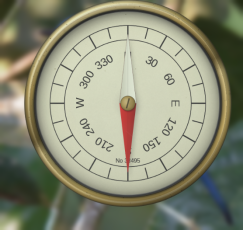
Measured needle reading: 180 °
